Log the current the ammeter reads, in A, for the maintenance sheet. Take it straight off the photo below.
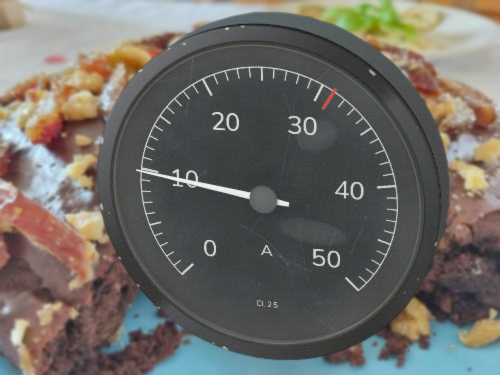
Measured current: 10 A
